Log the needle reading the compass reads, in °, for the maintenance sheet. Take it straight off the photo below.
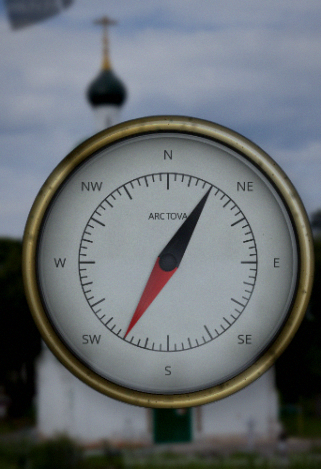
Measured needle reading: 210 °
